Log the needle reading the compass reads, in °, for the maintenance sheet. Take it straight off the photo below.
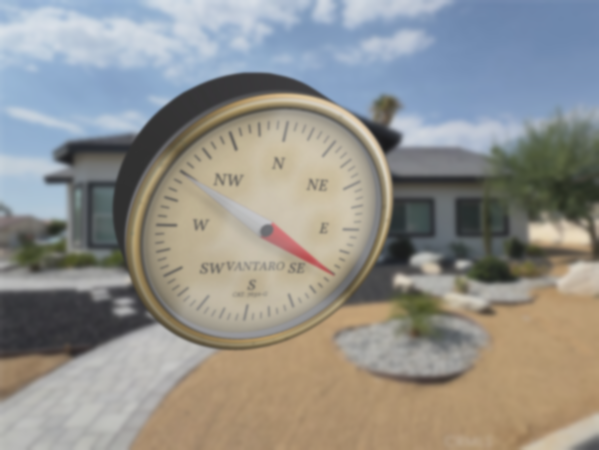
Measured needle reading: 120 °
